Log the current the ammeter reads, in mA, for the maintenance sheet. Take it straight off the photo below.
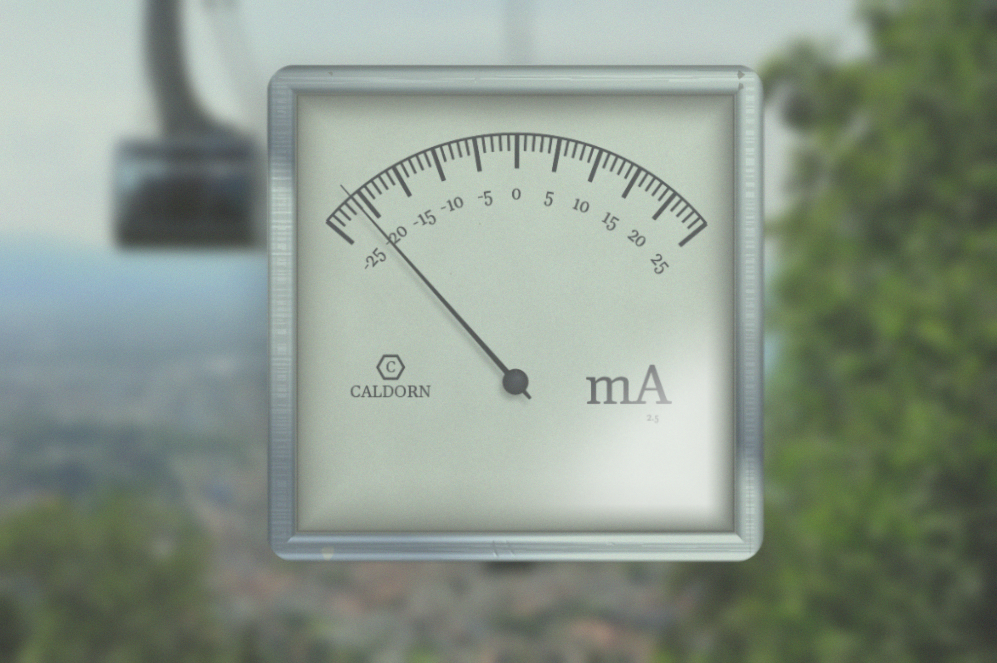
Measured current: -21 mA
